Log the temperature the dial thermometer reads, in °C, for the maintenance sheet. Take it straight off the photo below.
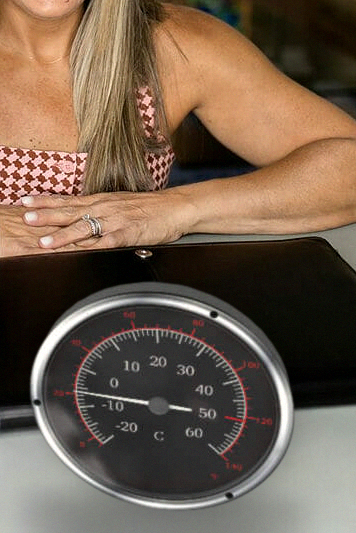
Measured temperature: -5 °C
